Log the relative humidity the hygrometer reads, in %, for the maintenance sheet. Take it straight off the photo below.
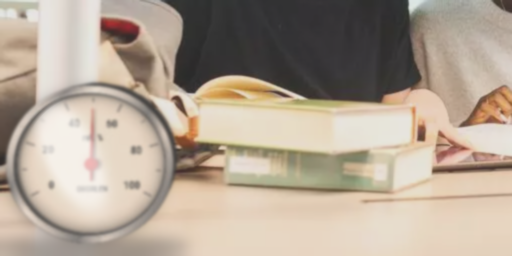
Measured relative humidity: 50 %
